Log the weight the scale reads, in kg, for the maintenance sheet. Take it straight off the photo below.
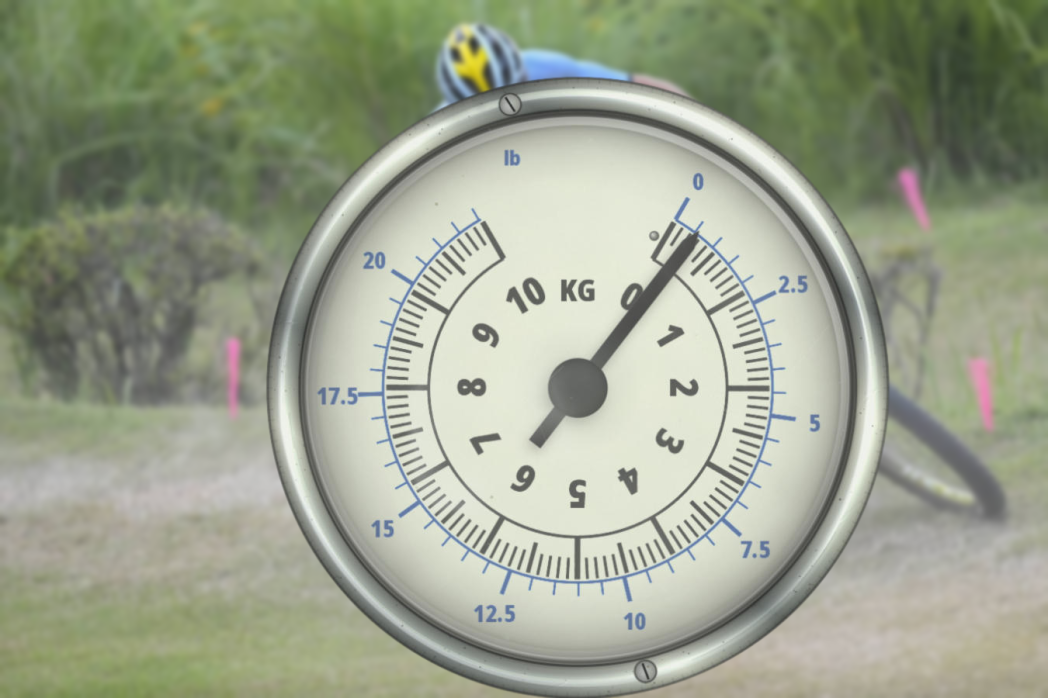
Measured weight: 0.25 kg
